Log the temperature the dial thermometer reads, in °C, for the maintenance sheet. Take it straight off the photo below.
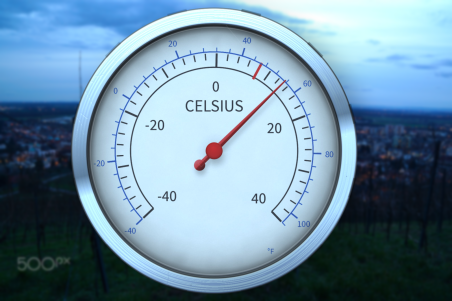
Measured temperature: 13 °C
